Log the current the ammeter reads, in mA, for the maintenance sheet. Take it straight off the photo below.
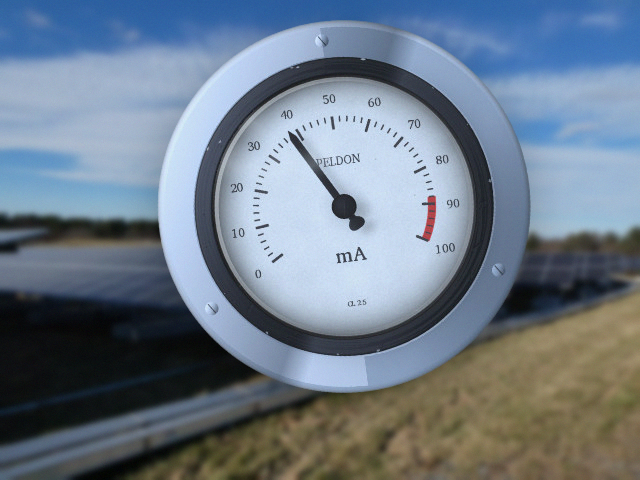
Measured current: 38 mA
